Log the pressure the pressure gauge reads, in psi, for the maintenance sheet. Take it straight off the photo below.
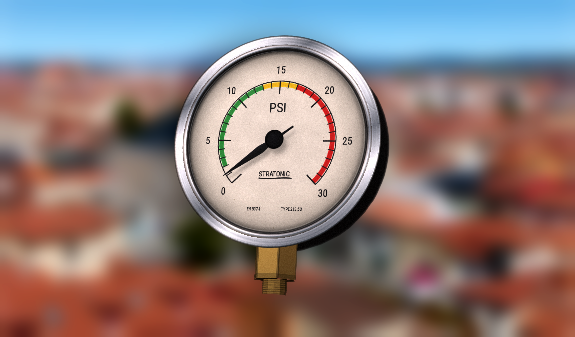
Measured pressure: 1 psi
